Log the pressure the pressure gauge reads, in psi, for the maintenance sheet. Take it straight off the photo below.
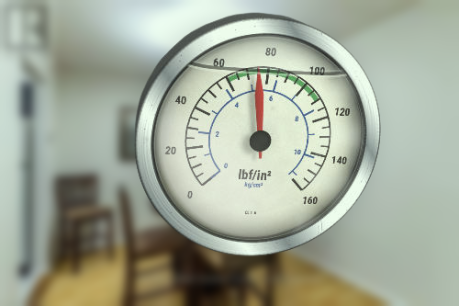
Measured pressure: 75 psi
